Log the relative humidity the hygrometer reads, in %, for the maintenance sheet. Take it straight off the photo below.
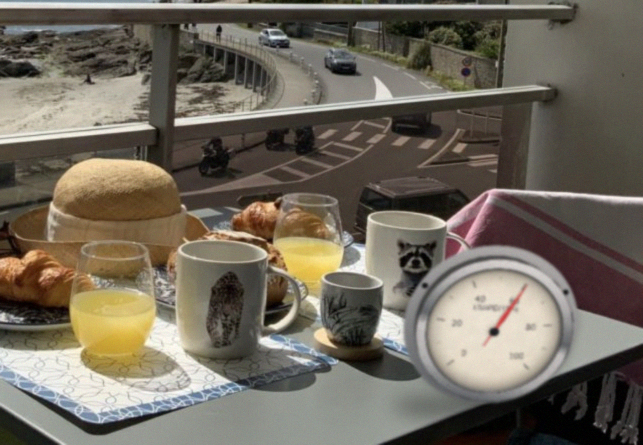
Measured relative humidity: 60 %
